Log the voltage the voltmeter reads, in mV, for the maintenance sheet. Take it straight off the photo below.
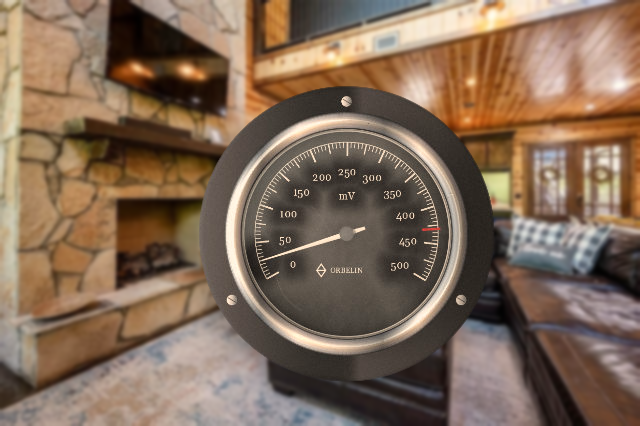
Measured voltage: 25 mV
